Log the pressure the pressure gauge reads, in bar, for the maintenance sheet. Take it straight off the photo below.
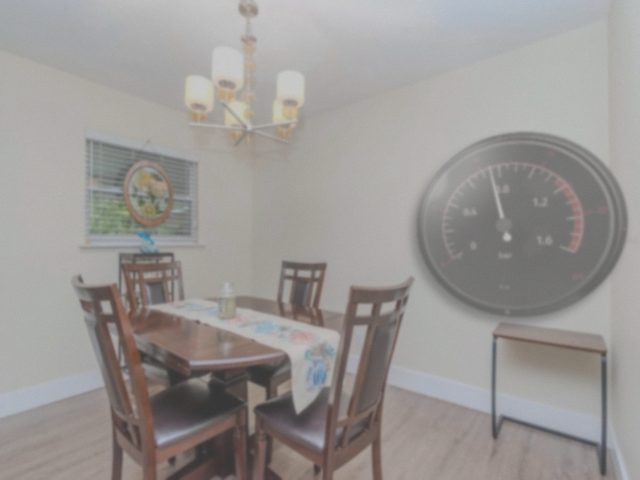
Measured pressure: 0.75 bar
